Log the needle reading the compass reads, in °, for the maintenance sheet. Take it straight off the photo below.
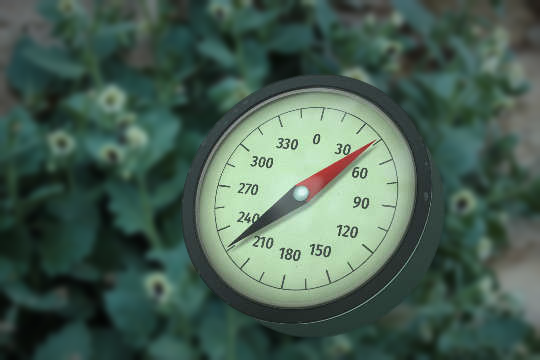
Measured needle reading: 45 °
